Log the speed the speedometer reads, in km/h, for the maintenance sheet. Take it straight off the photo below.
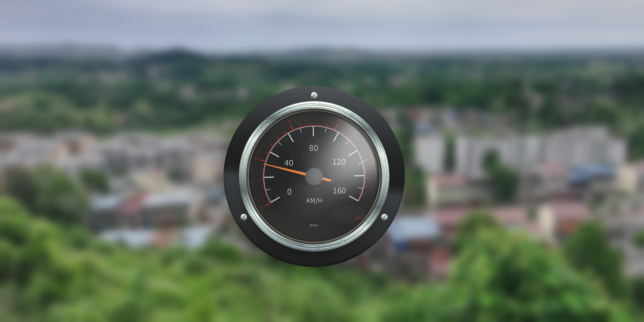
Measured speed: 30 km/h
